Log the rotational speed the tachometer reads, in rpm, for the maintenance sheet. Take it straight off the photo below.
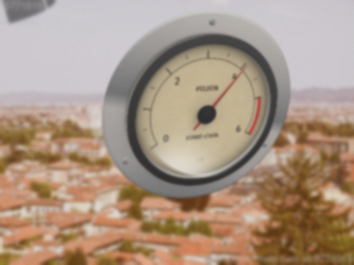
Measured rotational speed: 4000 rpm
